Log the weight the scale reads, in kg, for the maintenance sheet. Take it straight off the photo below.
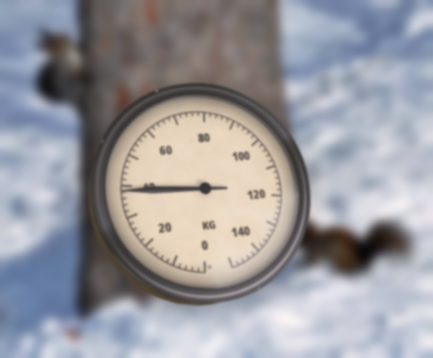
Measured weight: 38 kg
